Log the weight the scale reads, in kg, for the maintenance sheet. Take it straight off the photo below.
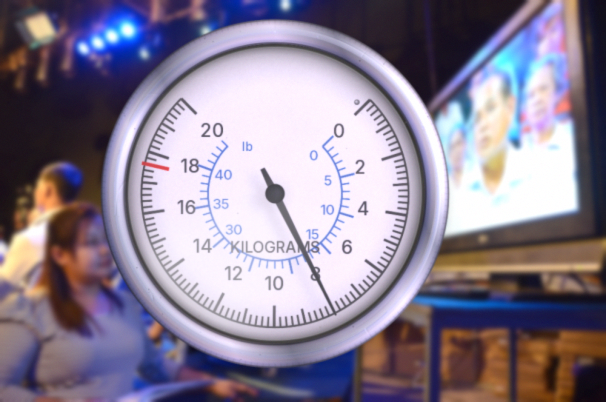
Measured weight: 8 kg
